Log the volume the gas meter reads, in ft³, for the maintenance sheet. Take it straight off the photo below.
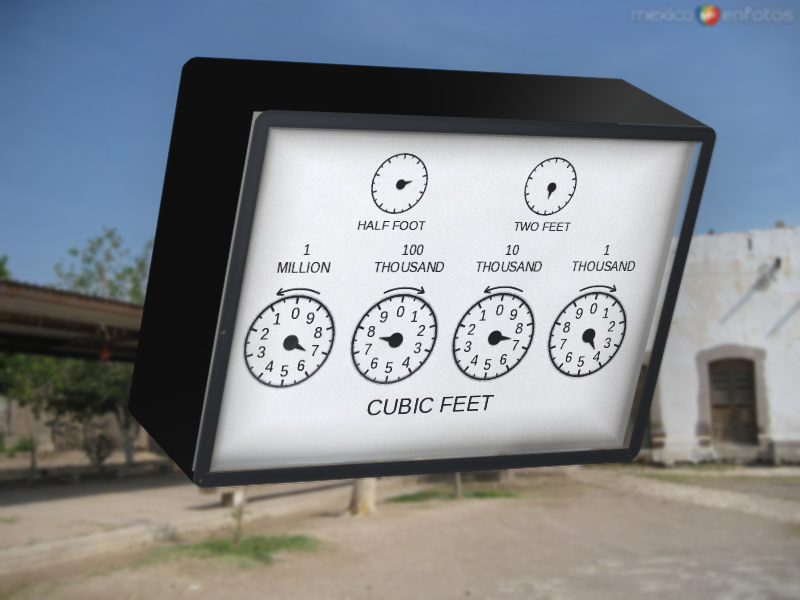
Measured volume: 677400 ft³
